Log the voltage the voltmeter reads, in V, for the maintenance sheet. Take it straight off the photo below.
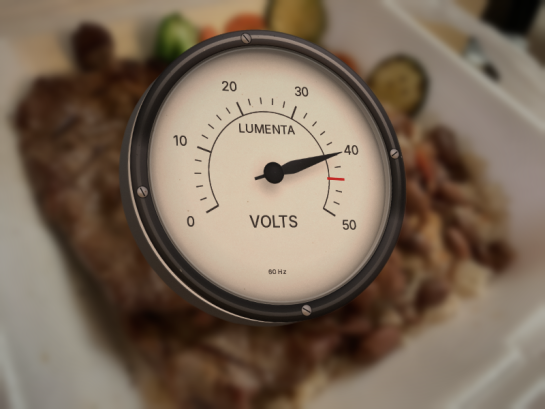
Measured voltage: 40 V
